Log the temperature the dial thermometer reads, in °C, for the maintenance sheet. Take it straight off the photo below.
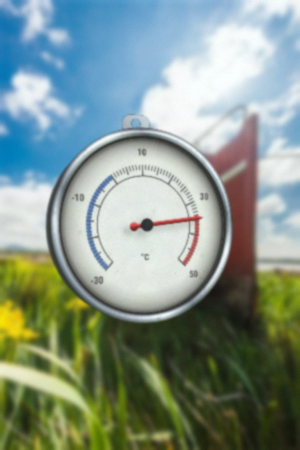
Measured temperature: 35 °C
